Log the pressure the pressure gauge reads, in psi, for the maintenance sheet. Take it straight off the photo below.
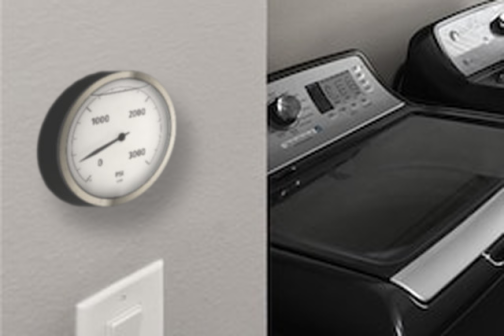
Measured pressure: 300 psi
